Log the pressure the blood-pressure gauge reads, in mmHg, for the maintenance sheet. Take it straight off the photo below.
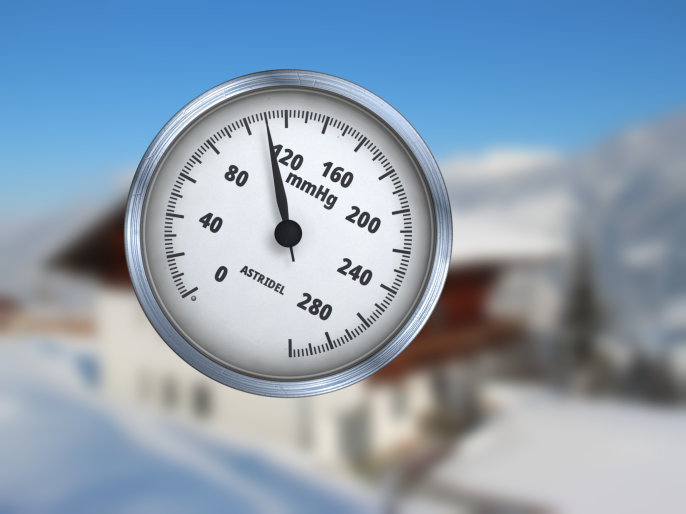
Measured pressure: 110 mmHg
